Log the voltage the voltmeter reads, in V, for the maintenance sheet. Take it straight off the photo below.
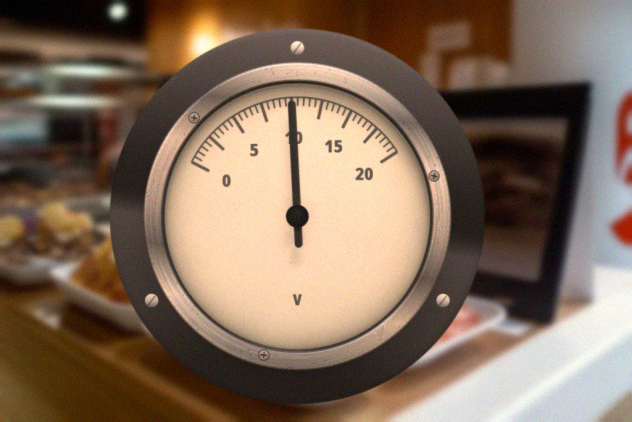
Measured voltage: 10 V
